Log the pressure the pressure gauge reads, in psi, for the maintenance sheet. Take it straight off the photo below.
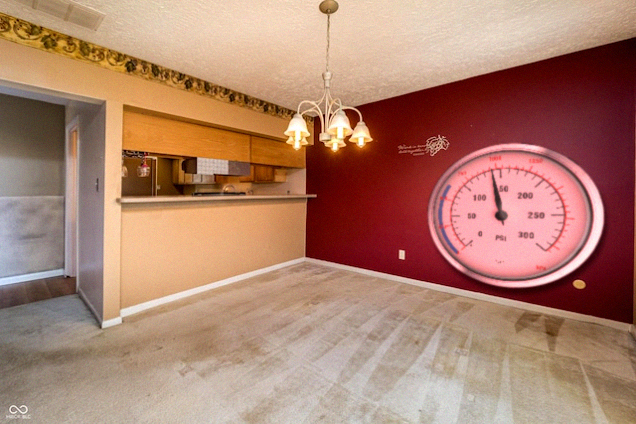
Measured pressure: 140 psi
